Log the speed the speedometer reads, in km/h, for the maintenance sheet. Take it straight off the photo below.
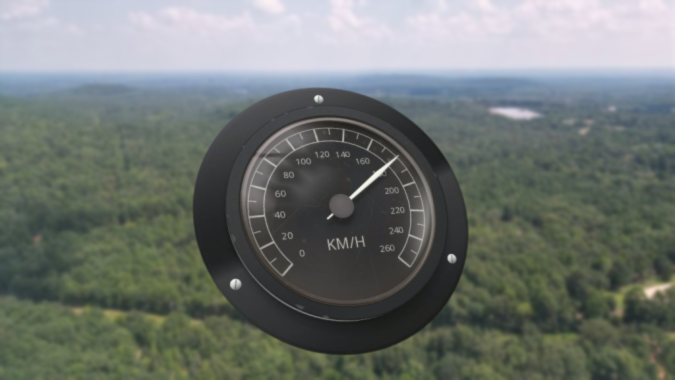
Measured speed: 180 km/h
